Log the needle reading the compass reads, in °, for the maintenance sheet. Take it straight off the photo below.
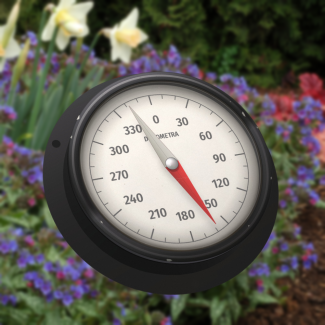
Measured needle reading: 160 °
